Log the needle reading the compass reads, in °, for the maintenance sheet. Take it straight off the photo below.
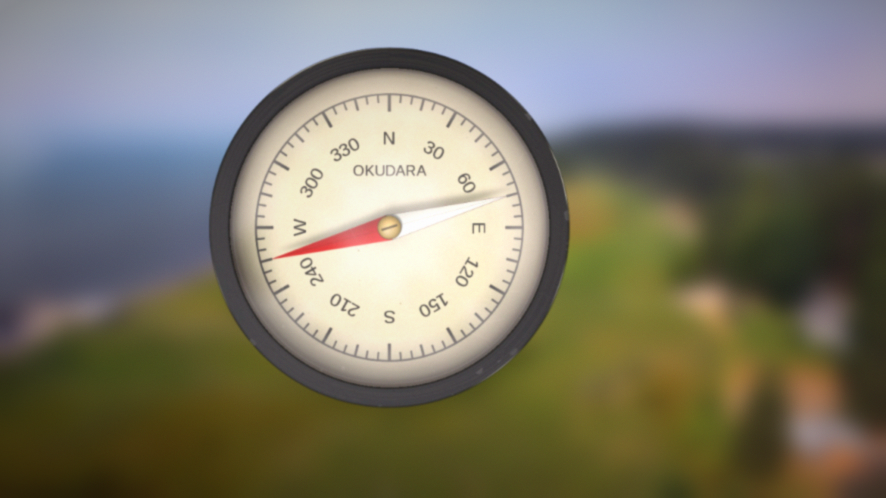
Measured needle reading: 255 °
